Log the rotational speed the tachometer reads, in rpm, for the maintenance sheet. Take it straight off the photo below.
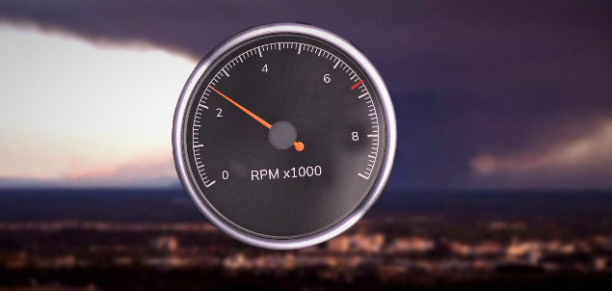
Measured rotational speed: 2500 rpm
